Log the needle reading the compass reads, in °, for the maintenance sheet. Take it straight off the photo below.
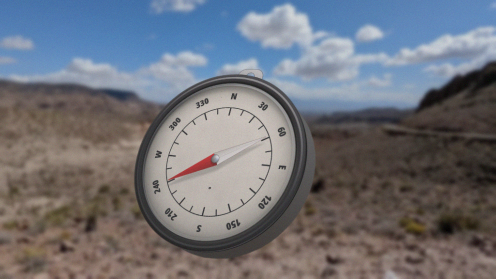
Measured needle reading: 240 °
